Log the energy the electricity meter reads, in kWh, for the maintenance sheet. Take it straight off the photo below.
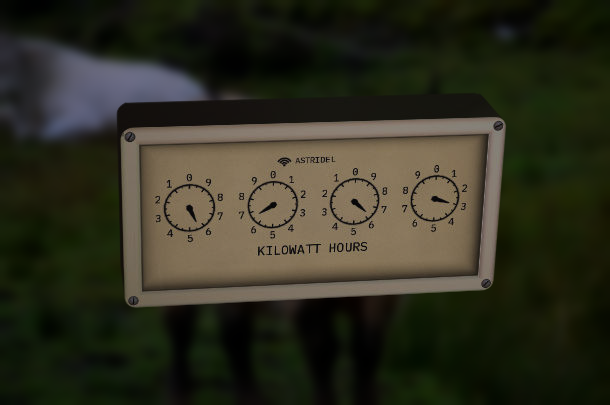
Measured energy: 5663 kWh
